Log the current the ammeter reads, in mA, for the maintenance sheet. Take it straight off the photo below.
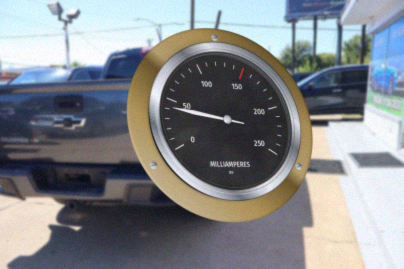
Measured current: 40 mA
